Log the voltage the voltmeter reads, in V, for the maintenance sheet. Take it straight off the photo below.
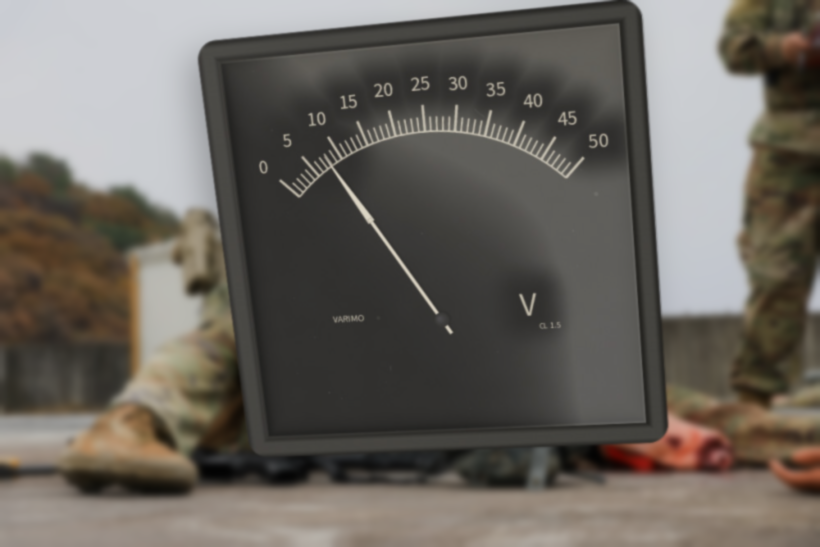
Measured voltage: 8 V
